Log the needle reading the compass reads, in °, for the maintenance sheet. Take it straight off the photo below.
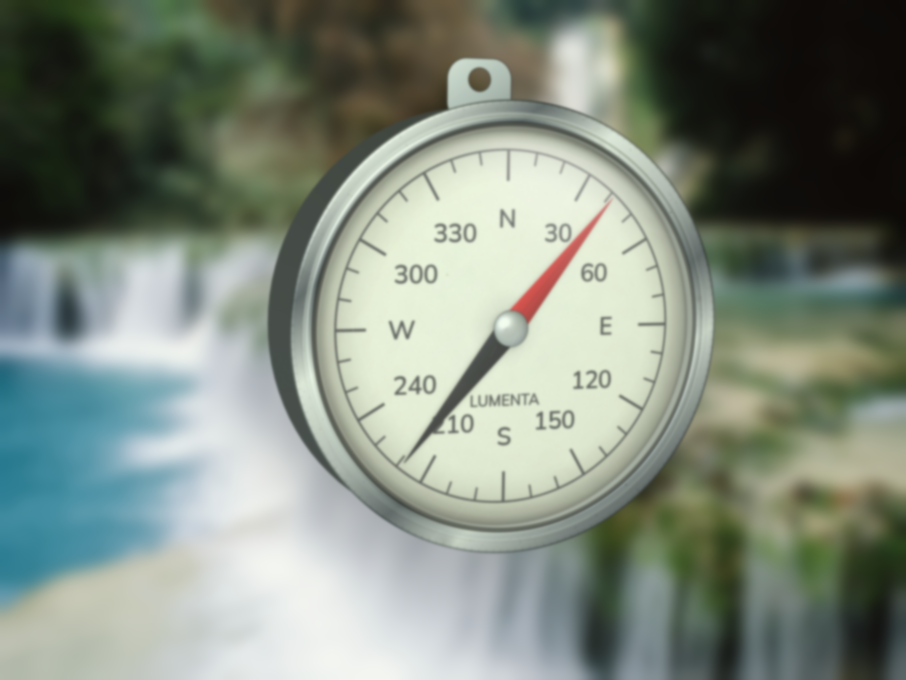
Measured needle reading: 40 °
